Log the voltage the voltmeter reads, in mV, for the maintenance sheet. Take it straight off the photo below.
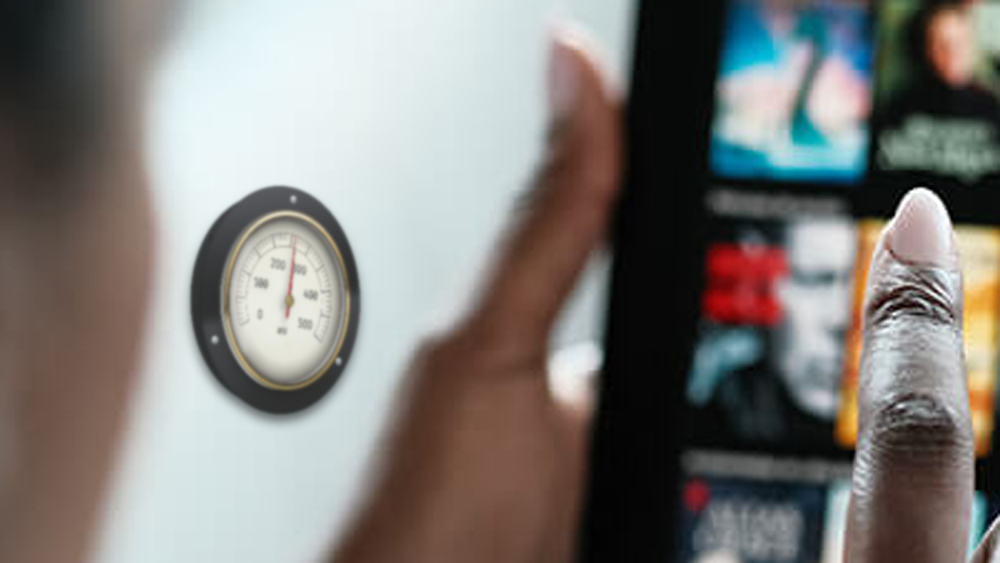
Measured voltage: 250 mV
